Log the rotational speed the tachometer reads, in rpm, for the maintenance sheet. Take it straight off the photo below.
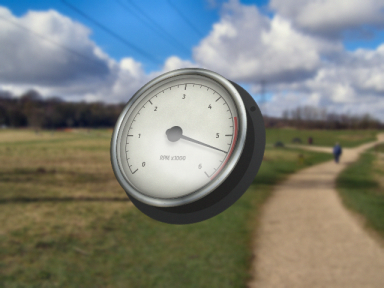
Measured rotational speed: 5400 rpm
